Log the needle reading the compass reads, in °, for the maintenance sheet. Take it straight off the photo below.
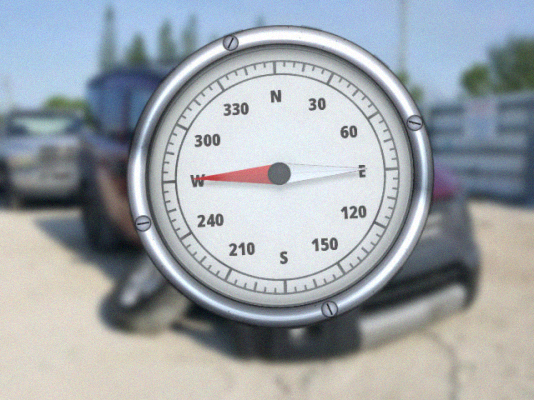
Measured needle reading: 270 °
